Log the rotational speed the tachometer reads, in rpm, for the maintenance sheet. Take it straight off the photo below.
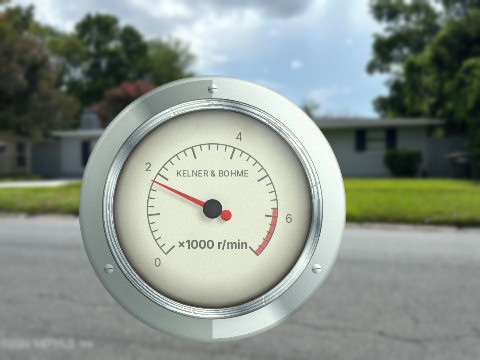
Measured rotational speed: 1800 rpm
